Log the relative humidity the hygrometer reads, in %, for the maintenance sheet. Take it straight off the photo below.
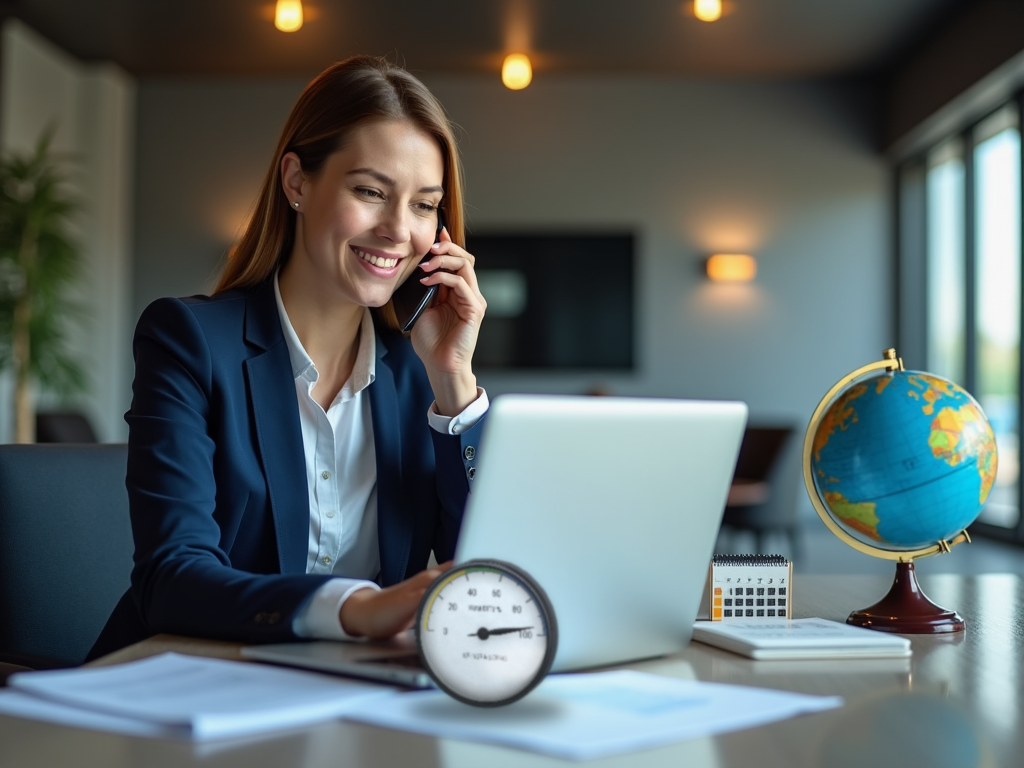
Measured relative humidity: 95 %
